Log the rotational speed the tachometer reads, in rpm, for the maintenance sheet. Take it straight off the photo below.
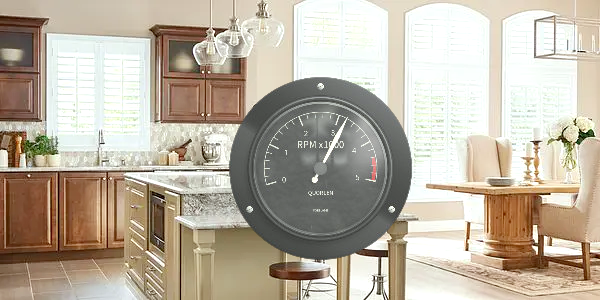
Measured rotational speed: 3200 rpm
